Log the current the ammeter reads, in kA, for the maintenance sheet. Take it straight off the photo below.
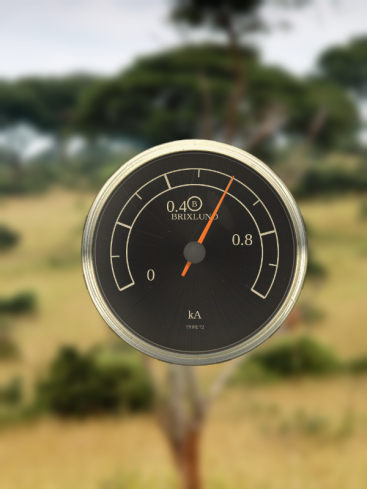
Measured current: 0.6 kA
